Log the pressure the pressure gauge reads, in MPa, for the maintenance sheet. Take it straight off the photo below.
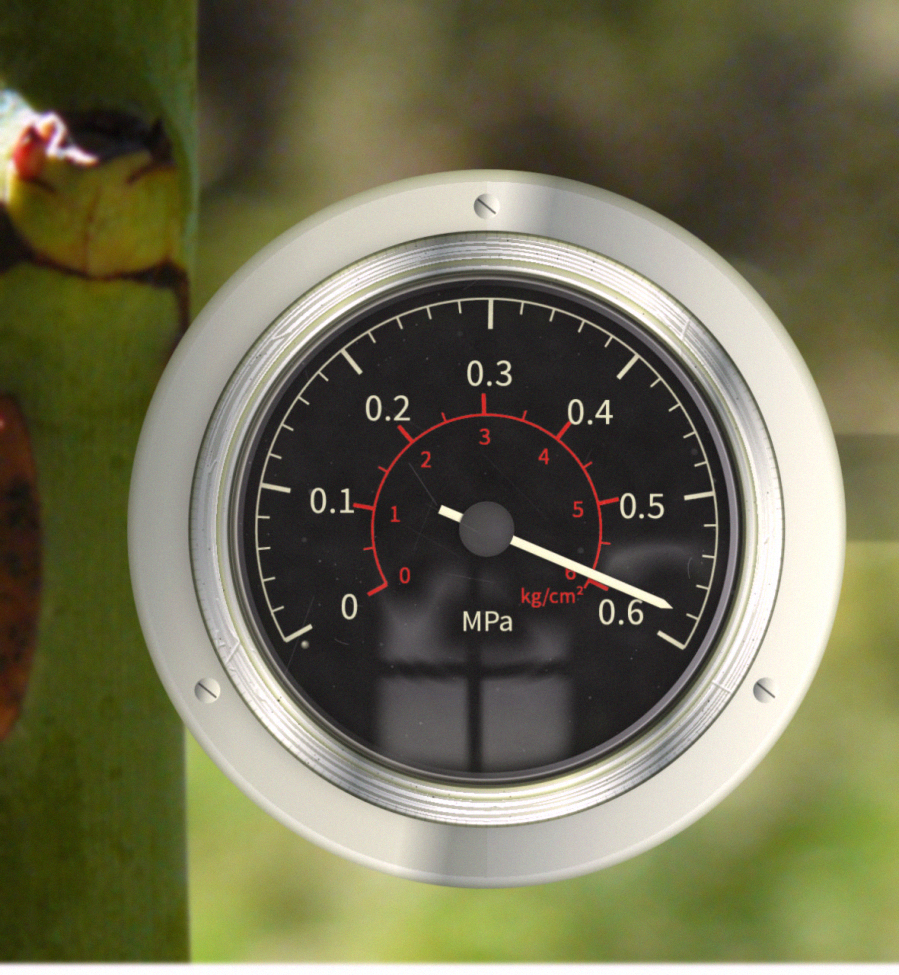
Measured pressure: 0.58 MPa
